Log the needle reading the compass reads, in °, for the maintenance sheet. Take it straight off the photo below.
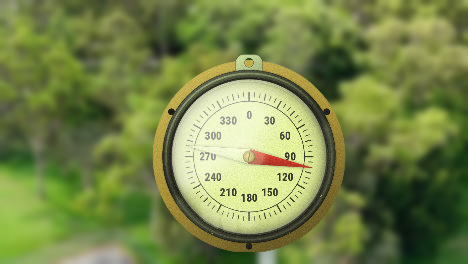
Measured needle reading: 100 °
